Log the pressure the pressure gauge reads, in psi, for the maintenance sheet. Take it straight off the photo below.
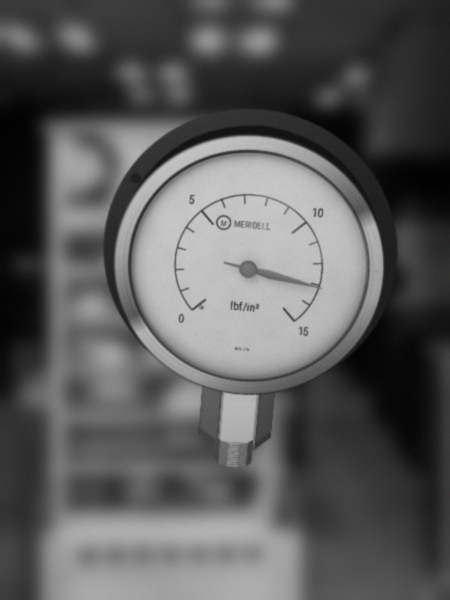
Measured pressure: 13 psi
